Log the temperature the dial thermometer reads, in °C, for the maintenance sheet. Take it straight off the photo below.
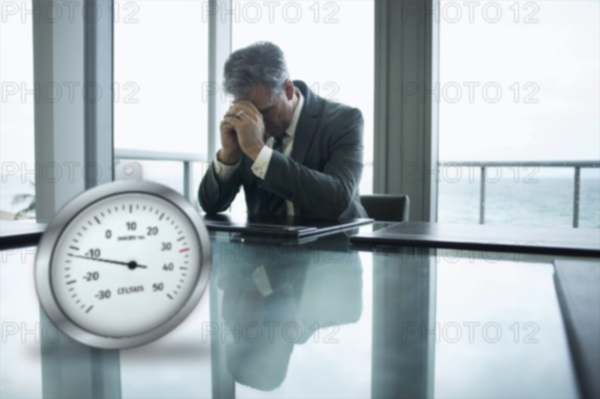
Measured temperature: -12 °C
